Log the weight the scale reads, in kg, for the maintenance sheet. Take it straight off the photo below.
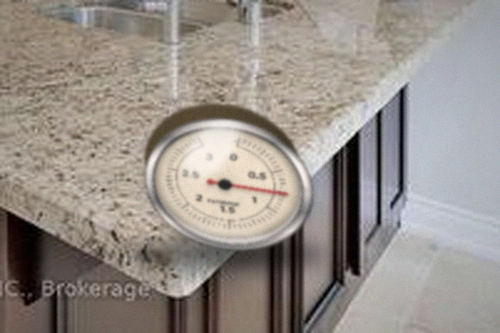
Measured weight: 0.75 kg
